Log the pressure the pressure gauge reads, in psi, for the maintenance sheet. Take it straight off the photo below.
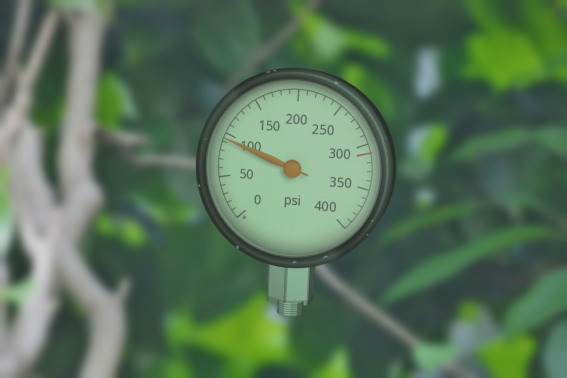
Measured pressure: 95 psi
